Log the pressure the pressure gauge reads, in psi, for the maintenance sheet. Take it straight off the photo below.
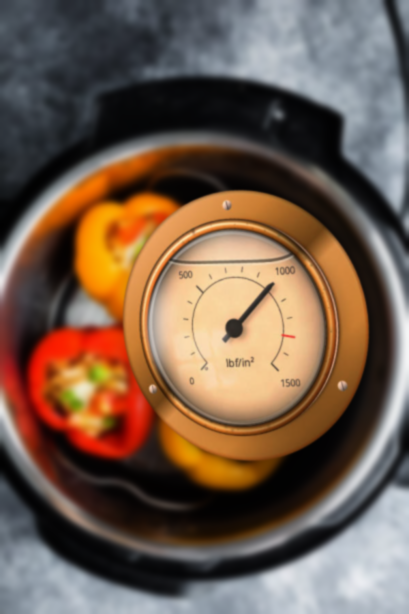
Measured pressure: 1000 psi
